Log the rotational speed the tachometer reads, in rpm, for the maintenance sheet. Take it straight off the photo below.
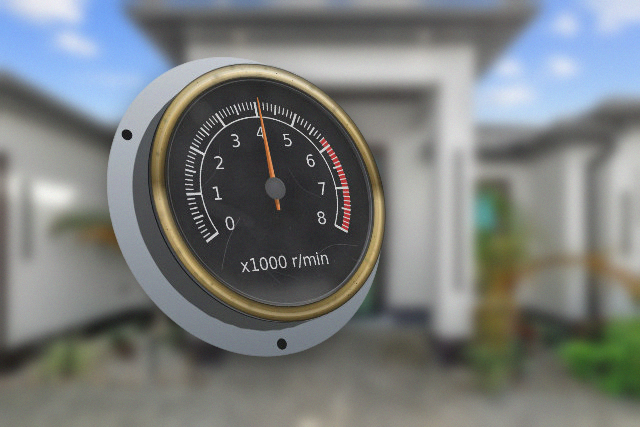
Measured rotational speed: 4000 rpm
